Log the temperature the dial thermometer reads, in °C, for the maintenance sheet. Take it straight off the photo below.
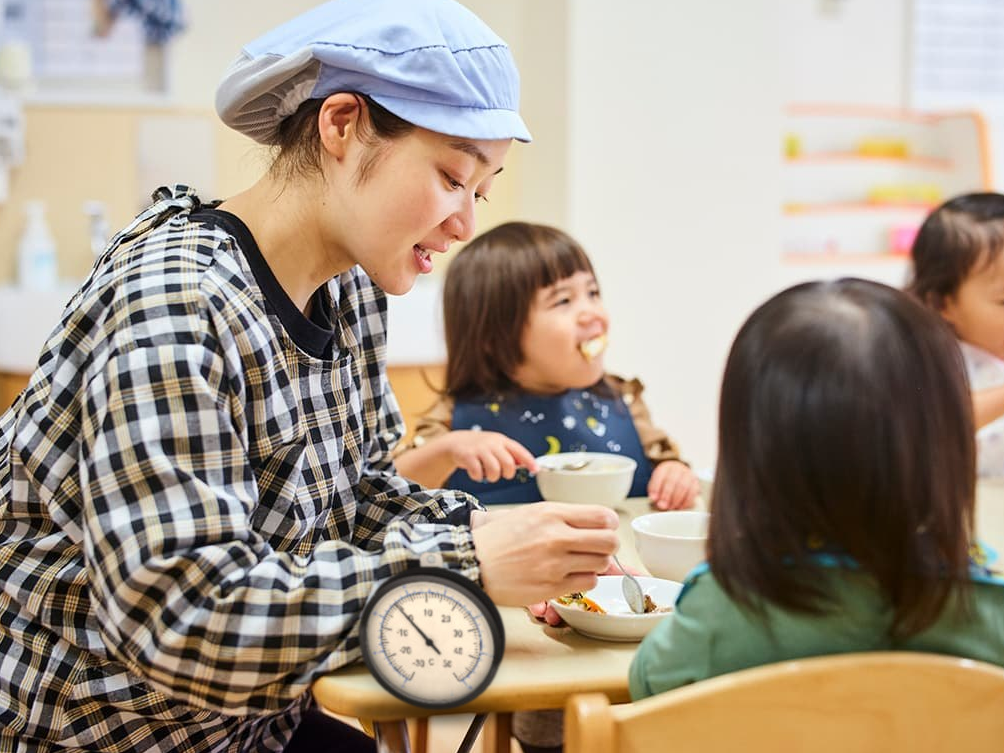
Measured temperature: 0 °C
